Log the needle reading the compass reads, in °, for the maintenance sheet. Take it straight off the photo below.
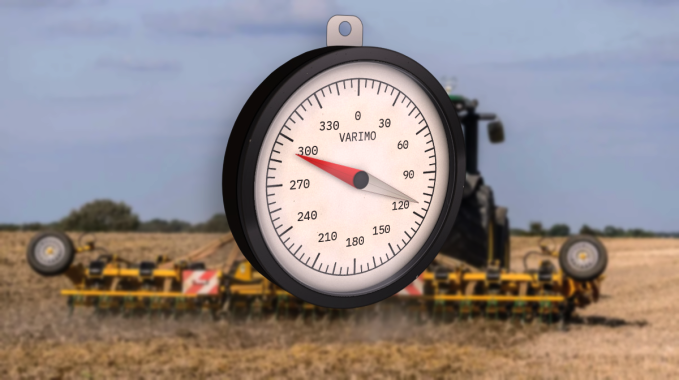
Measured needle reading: 292.5 °
